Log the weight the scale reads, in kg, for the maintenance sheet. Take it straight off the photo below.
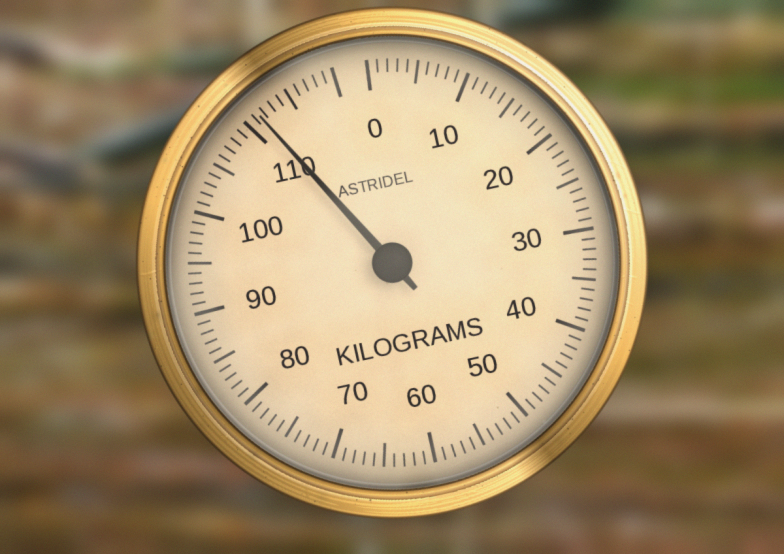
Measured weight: 111.5 kg
